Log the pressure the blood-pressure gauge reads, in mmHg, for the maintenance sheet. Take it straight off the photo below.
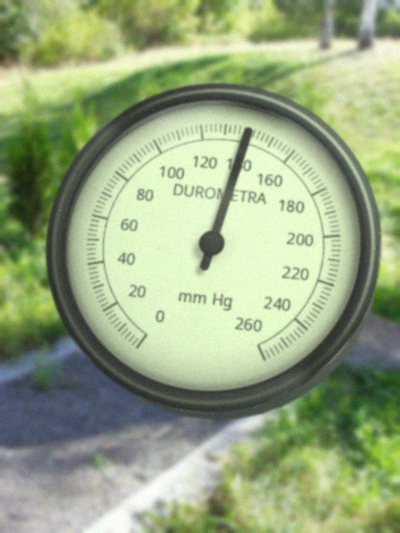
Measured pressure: 140 mmHg
